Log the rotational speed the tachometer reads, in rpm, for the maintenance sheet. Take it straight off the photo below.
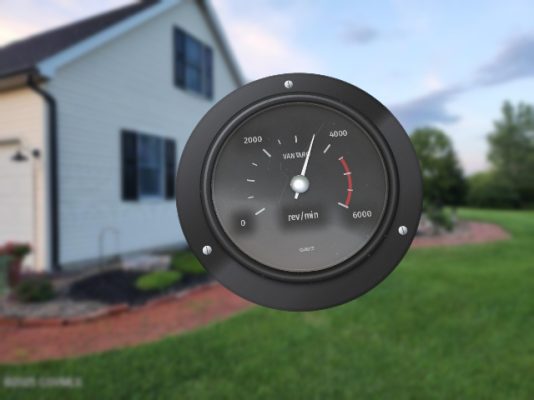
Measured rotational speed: 3500 rpm
